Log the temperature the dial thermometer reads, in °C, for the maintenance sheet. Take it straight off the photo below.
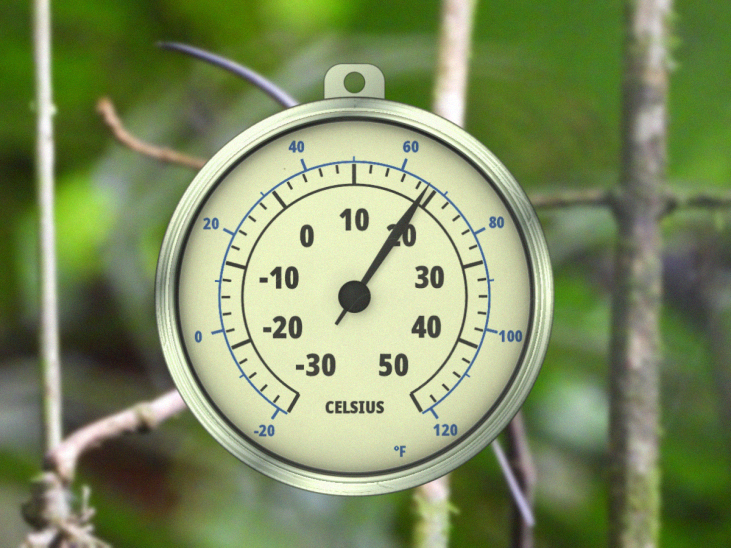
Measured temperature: 19 °C
